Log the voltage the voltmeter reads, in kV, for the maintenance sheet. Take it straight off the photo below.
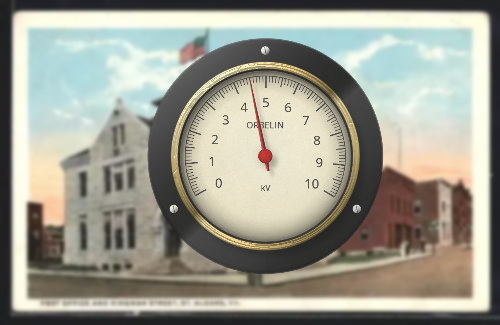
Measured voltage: 4.5 kV
